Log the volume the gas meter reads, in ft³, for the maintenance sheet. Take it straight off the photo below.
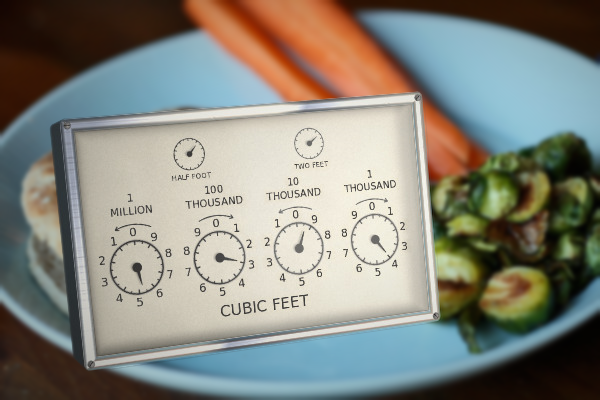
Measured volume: 529400 ft³
